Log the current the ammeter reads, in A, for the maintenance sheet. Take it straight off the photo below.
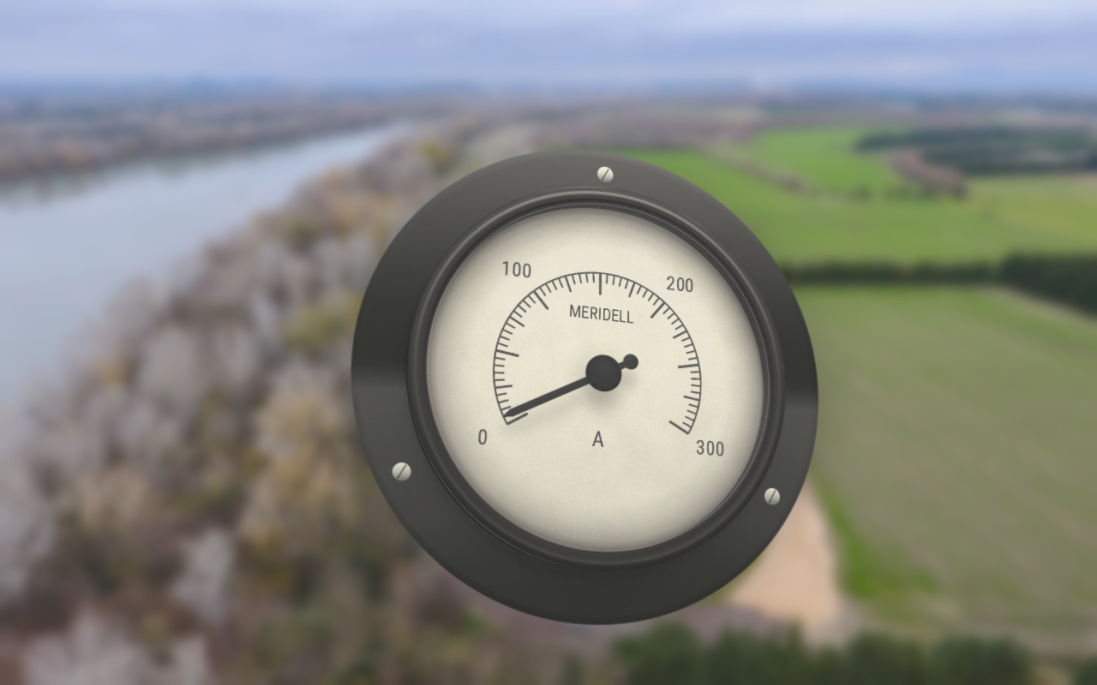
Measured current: 5 A
